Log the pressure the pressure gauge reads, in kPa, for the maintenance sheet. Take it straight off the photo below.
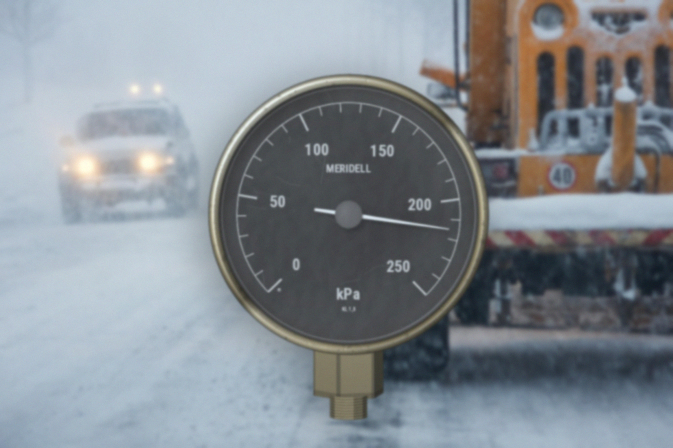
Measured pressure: 215 kPa
